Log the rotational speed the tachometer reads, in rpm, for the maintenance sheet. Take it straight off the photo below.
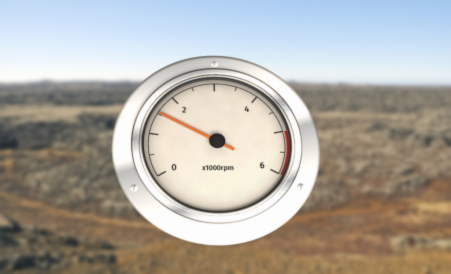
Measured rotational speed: 1500 rpm
